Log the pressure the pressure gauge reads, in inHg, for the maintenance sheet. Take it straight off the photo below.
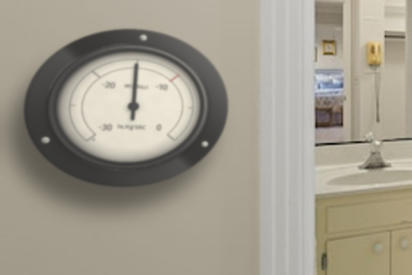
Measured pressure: -15 inHg
